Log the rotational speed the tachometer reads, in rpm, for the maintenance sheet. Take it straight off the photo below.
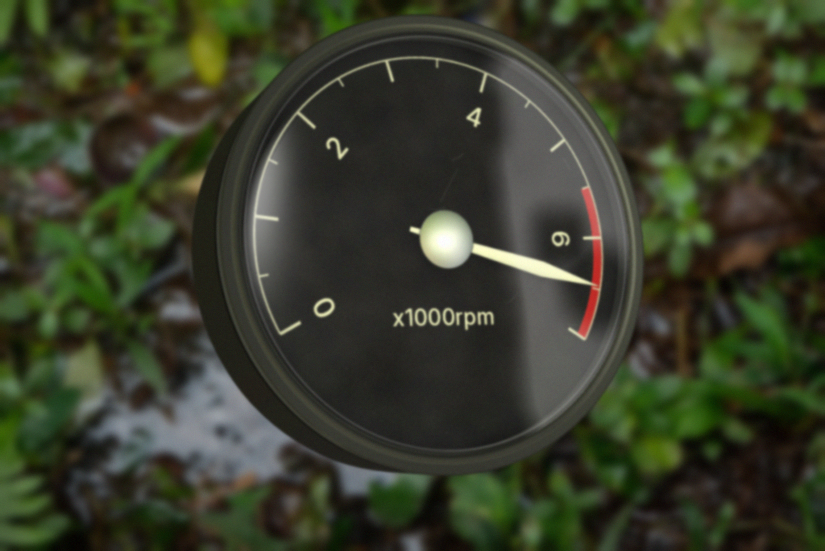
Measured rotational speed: 6500 rpm
